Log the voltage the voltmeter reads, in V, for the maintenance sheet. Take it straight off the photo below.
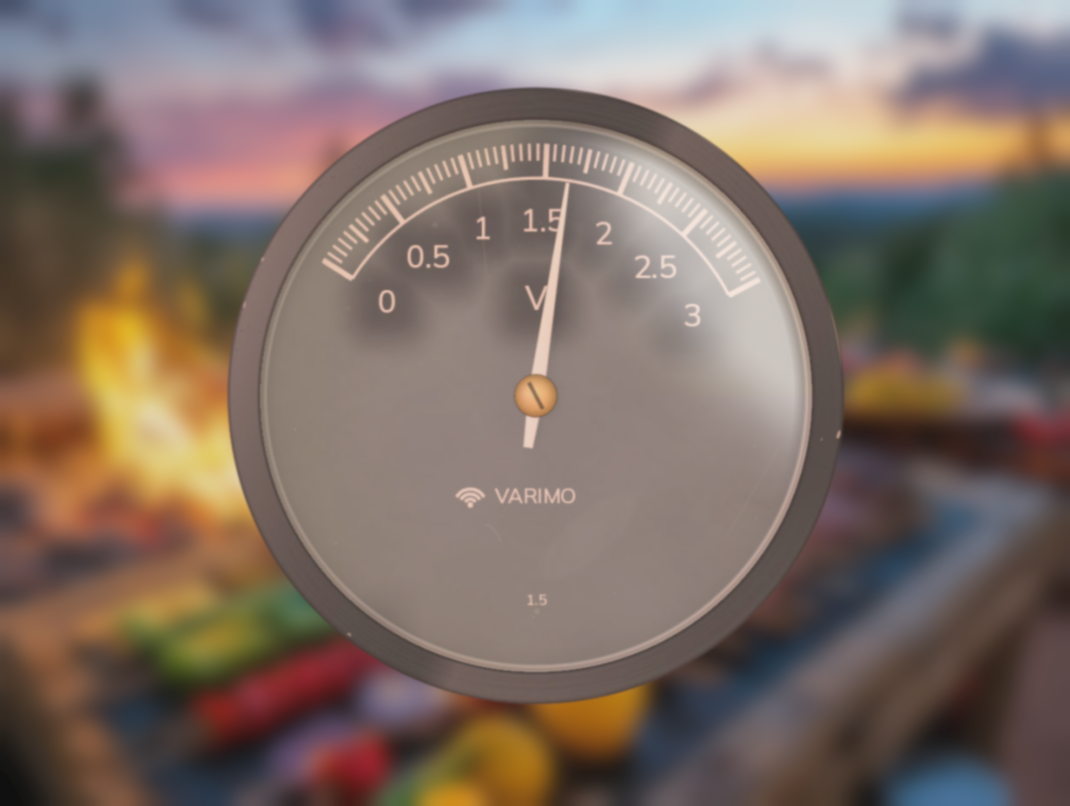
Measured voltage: 1.65 V
